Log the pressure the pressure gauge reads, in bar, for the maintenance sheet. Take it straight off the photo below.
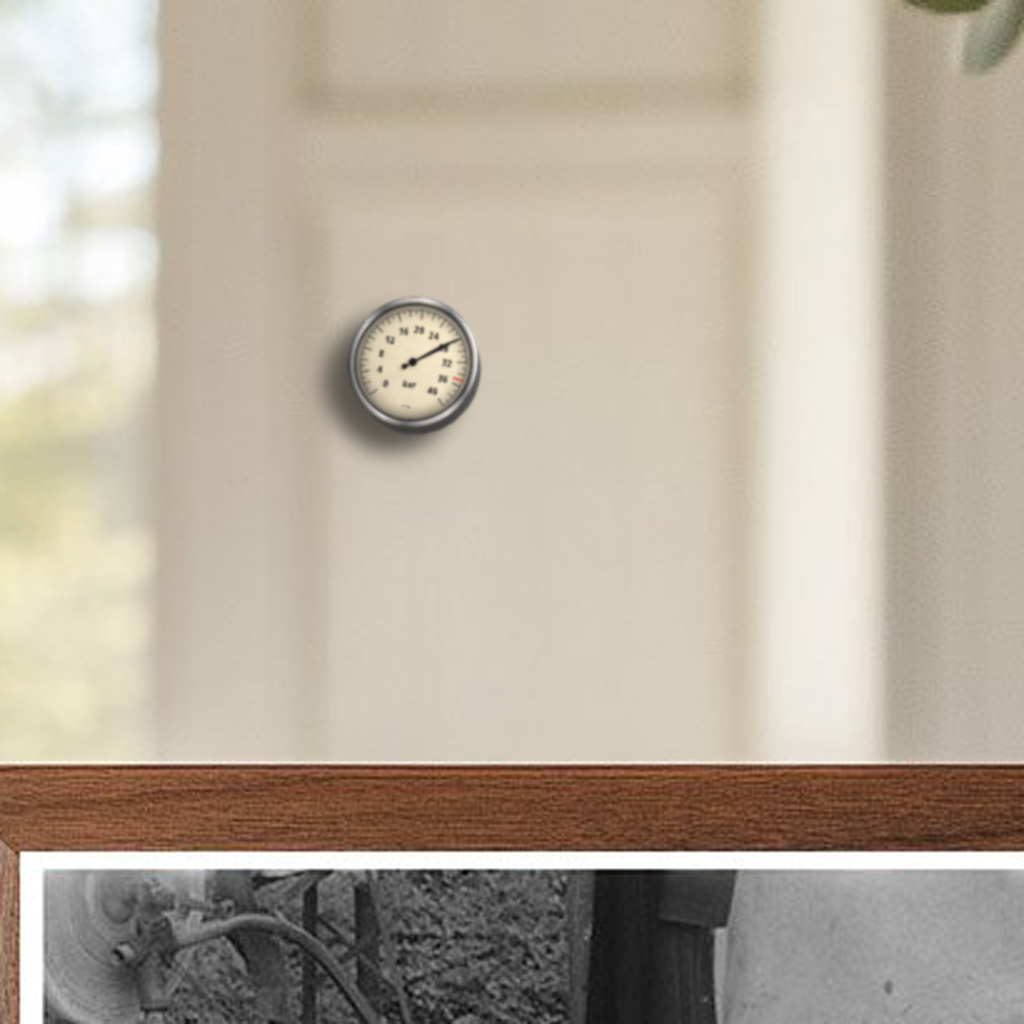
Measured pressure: 28 bar
